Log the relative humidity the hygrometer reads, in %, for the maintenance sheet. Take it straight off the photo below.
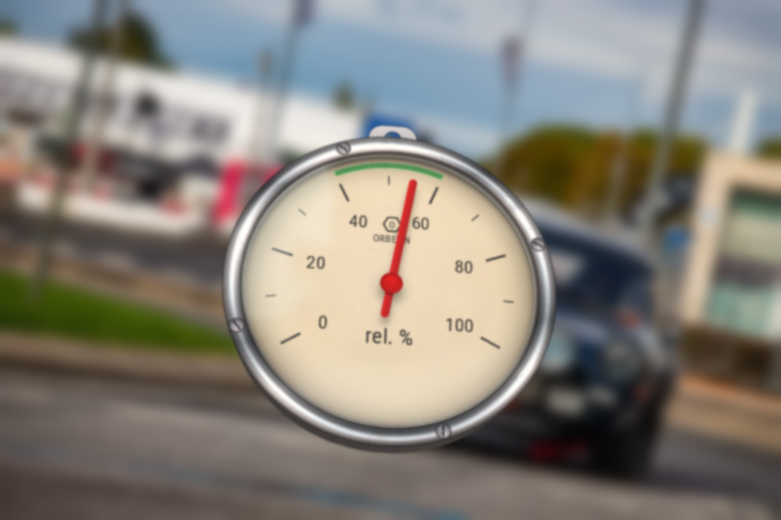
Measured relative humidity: 55 %
